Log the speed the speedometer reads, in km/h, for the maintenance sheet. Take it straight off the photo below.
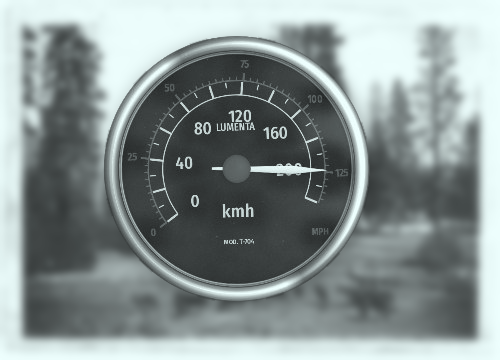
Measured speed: 200 km/h
